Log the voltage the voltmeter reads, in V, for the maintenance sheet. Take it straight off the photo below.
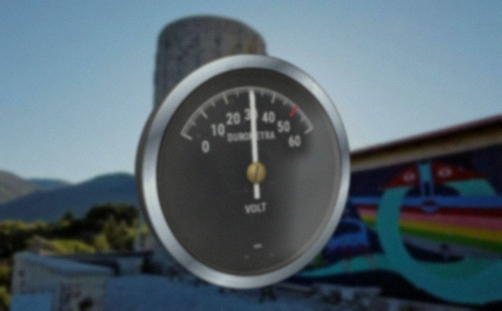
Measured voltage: 30 V
